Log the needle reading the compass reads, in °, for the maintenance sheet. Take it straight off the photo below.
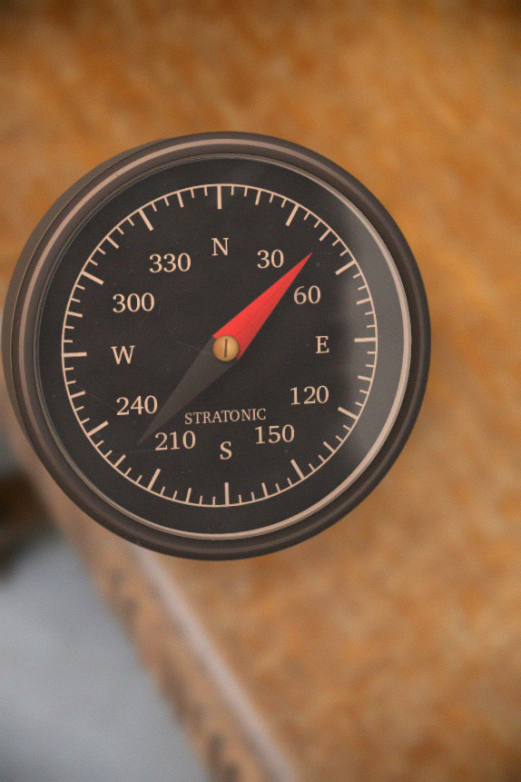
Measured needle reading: 45 °
